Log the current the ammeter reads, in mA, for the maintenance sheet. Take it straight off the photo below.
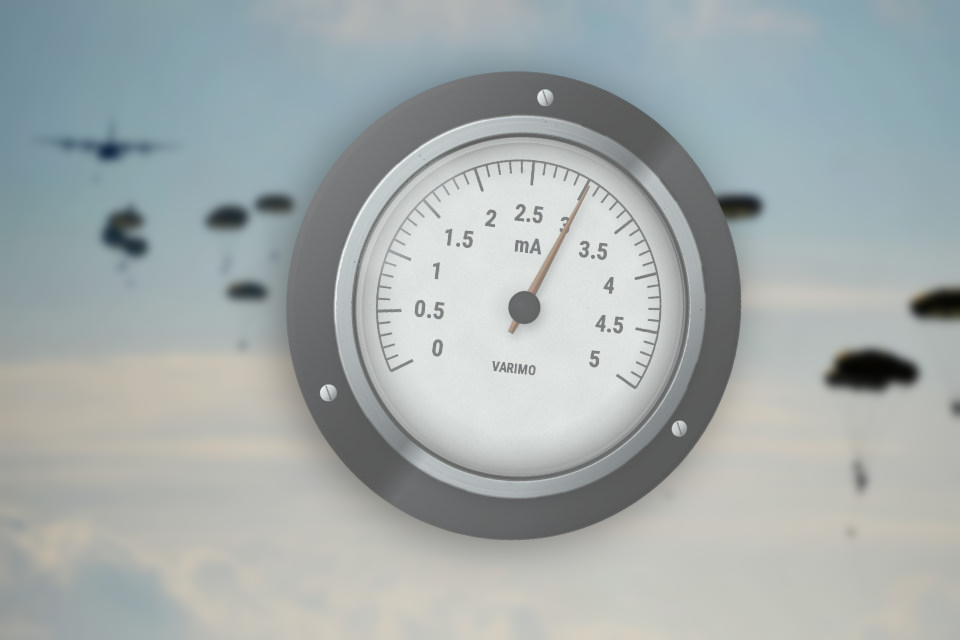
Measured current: 3 mA
